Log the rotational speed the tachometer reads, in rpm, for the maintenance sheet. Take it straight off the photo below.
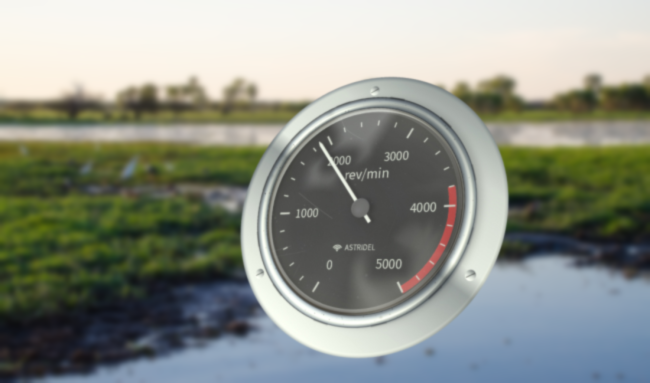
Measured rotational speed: 1900 rpm
